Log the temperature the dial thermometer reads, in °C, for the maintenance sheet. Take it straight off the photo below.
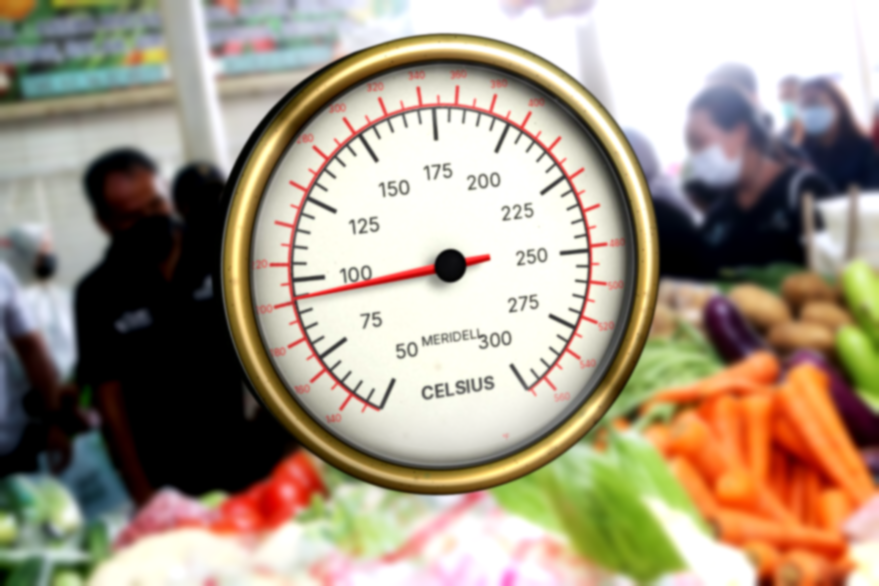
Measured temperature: 95 °C
